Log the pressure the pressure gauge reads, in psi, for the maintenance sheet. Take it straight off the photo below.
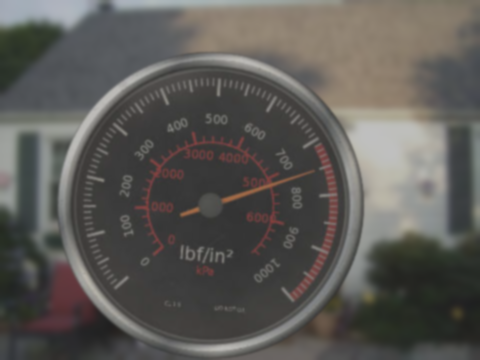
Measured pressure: 750 psi
